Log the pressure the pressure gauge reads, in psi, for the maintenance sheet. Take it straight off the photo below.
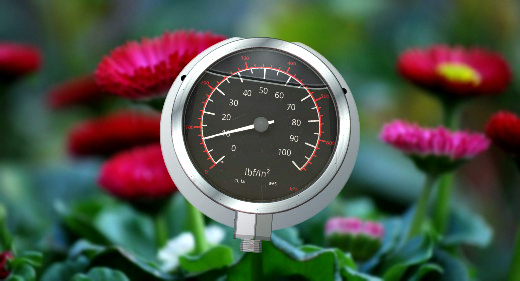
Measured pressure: 10 psi
